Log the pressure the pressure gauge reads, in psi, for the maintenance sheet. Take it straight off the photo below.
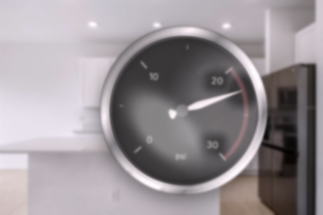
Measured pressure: 22.5 psi
